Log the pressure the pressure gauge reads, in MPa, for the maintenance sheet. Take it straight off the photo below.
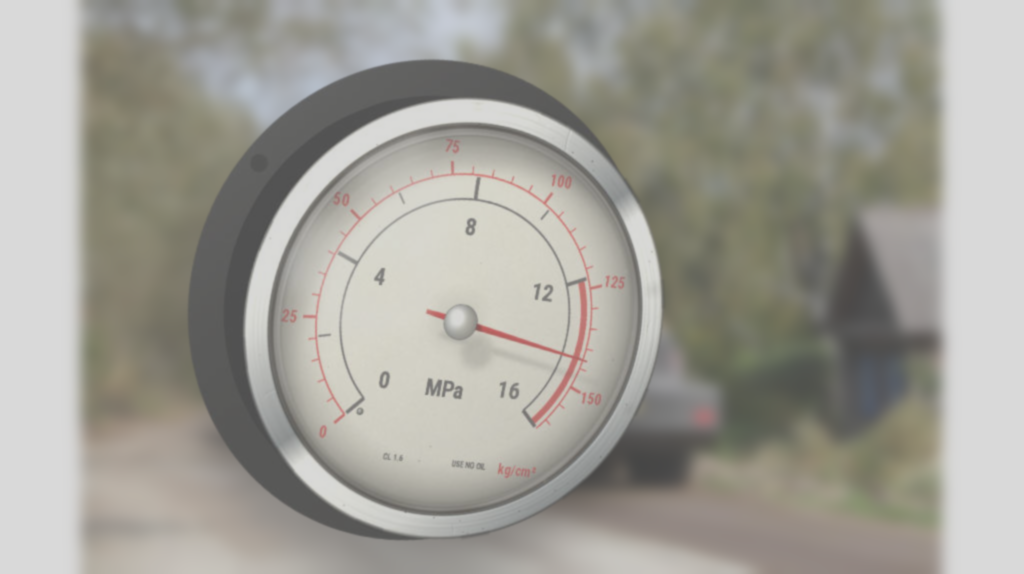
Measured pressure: 14 MPa
